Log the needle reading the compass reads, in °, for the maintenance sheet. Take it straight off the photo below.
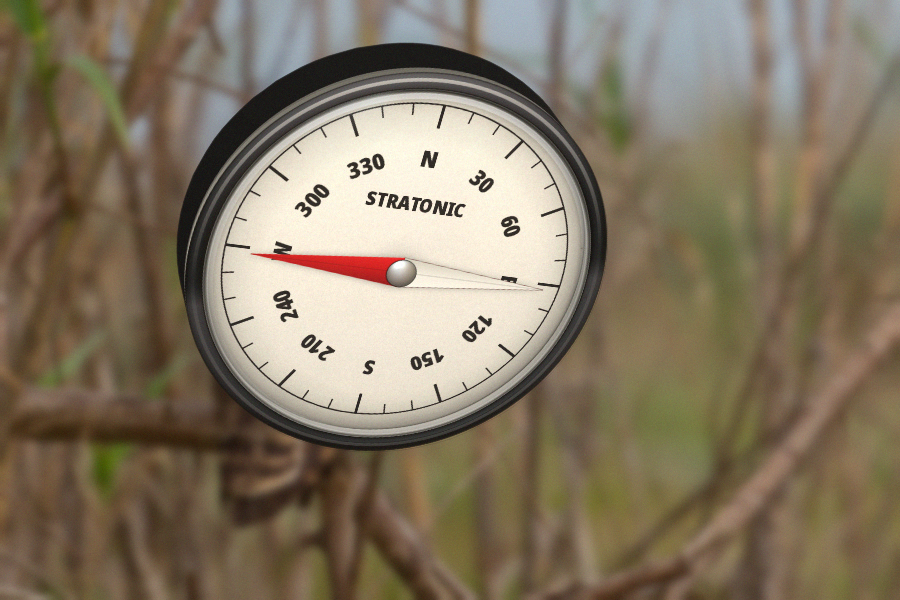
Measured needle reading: 270 °
